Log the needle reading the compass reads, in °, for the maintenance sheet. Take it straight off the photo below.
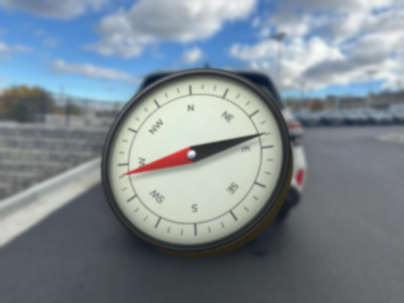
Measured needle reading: 260 °
